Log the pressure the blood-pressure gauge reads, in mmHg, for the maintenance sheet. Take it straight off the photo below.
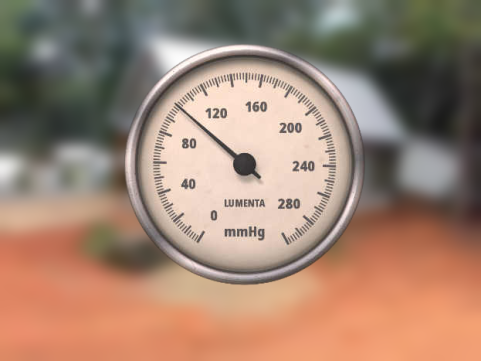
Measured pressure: 100 mmHg
